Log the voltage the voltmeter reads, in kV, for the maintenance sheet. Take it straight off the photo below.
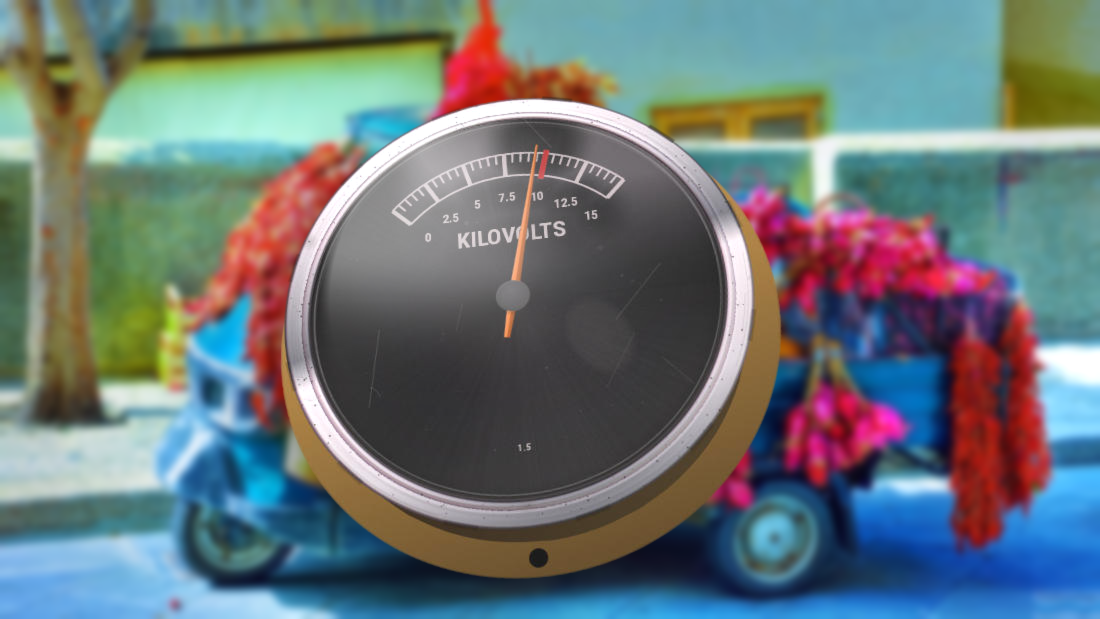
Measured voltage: 9.5 kV
